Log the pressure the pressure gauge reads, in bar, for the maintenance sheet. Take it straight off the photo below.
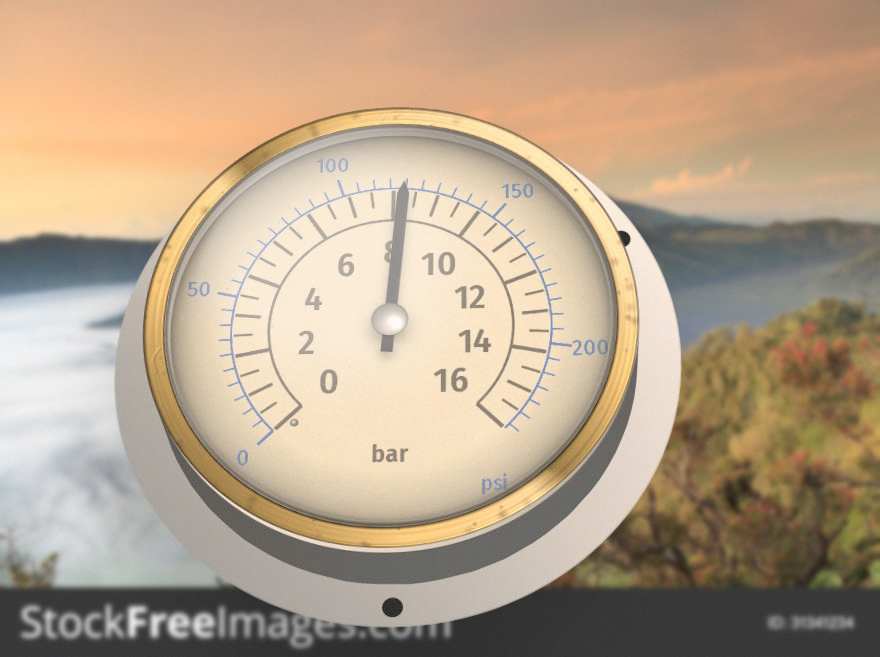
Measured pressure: 8.25 bar
